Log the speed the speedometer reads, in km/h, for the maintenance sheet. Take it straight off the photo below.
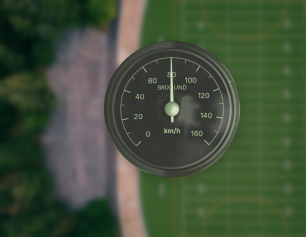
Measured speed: 80 km/h
